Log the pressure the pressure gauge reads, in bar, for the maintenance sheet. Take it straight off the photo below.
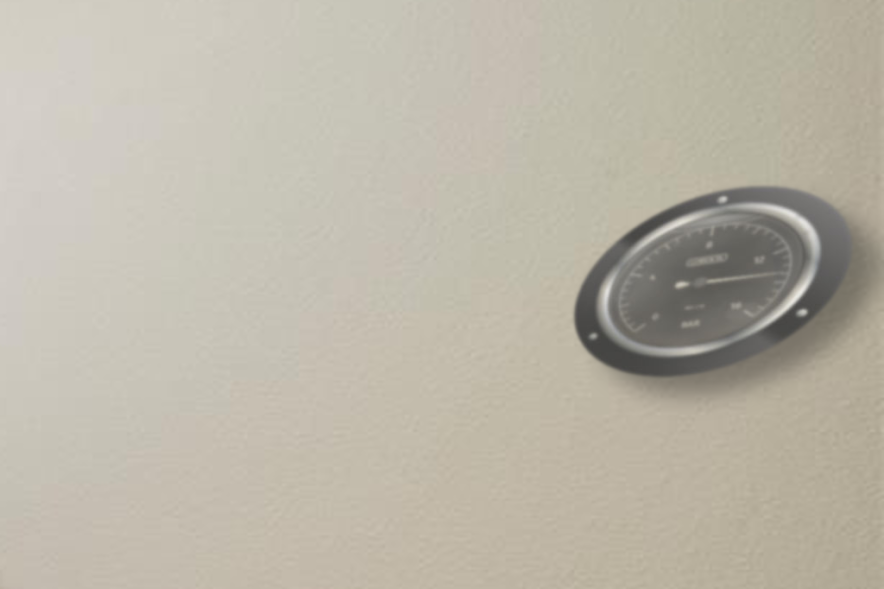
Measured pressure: 13.5 bar
